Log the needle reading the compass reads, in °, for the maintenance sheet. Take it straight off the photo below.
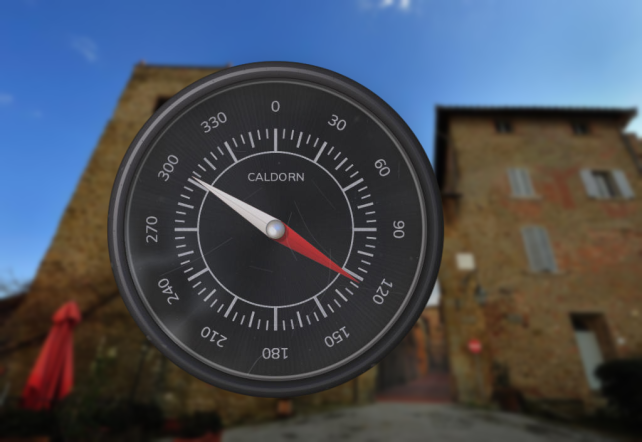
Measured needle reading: 122.5 °
